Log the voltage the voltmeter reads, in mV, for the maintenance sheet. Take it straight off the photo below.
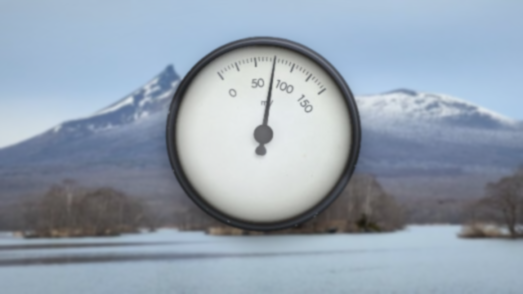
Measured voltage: 75 mV
